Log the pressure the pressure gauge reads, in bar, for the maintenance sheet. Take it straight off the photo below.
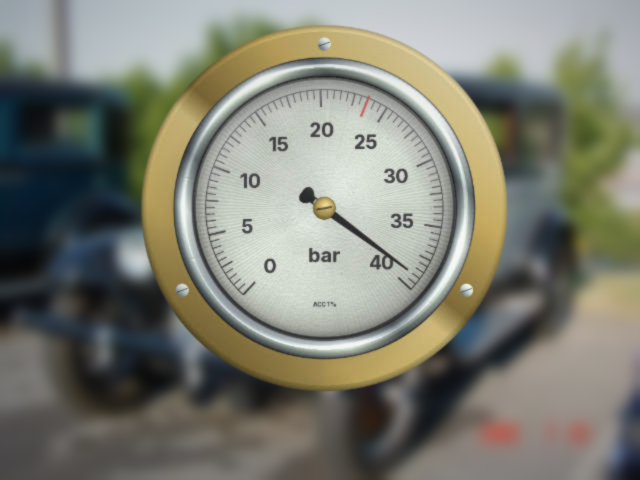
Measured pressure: 39 bar
